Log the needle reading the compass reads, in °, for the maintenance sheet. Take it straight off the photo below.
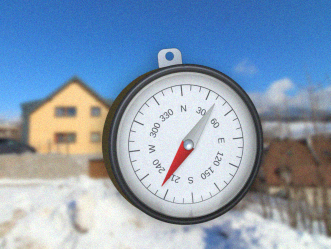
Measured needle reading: 220 °
